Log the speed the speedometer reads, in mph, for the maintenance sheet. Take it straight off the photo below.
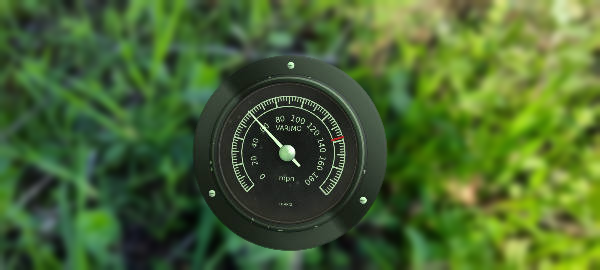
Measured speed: 60 mph
